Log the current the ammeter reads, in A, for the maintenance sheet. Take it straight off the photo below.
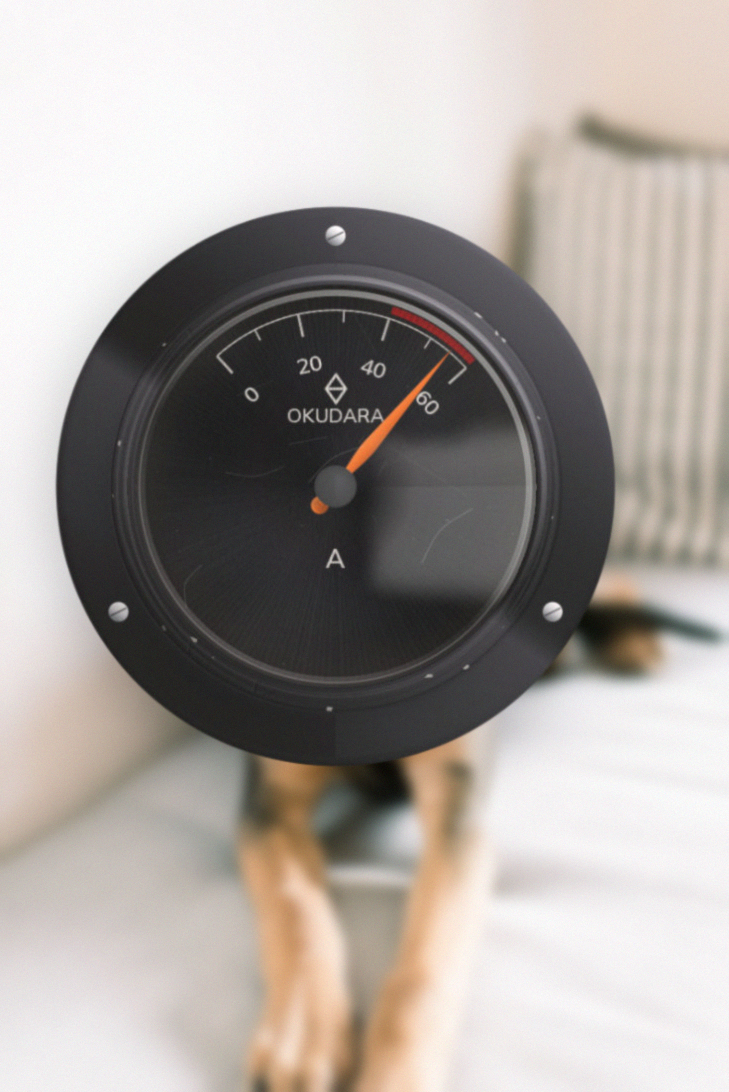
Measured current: 55 A
